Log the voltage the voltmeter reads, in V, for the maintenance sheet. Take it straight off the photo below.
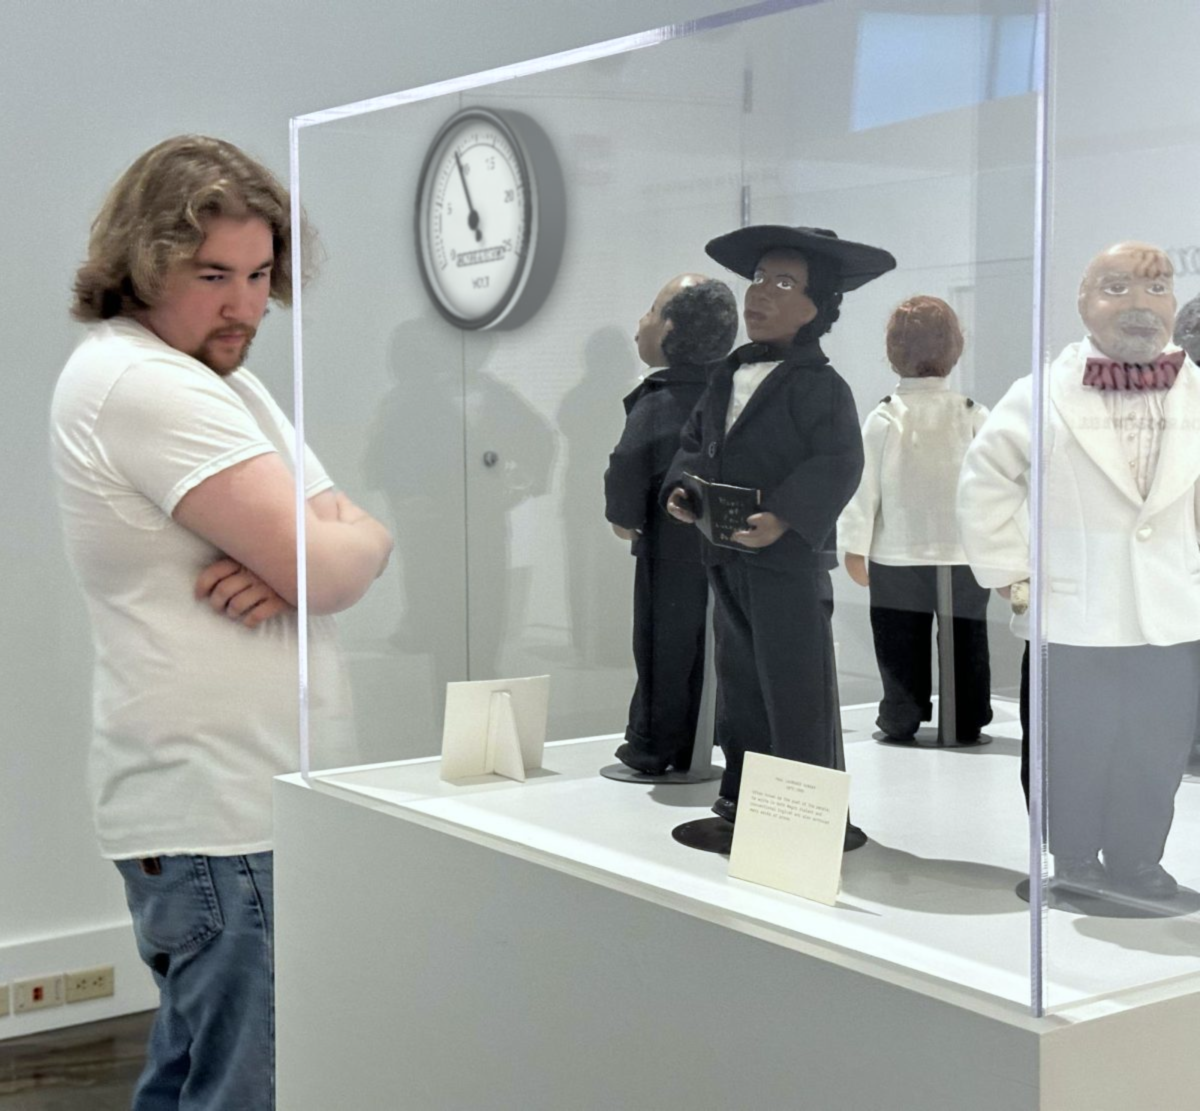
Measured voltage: 10 V
